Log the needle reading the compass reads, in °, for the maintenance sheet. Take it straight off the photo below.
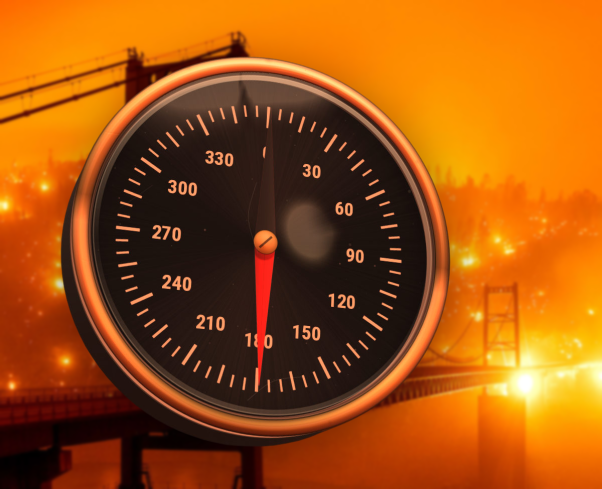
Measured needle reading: 180 °
